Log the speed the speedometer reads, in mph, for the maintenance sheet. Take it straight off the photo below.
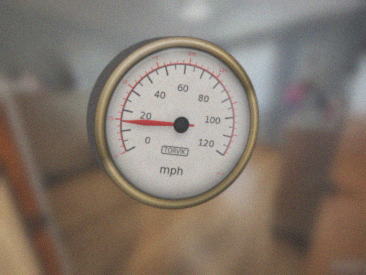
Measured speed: 15 mph
